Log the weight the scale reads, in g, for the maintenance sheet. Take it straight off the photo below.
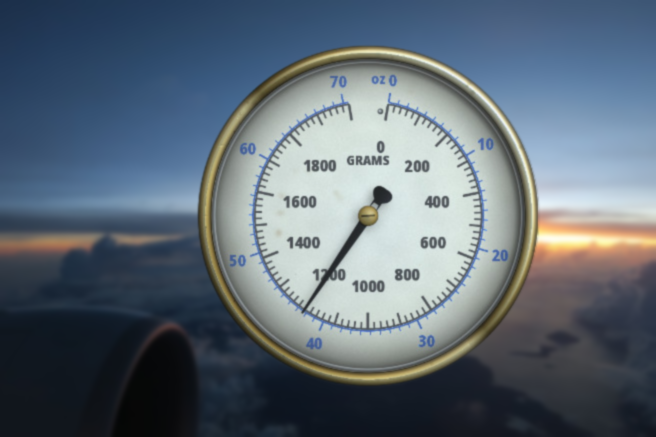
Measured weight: 1200 g
